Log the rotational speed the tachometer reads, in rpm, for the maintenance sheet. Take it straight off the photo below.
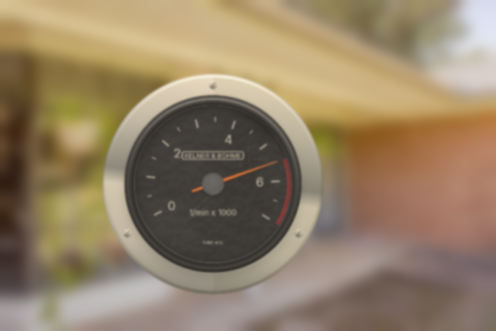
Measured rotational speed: 5500 rpm
